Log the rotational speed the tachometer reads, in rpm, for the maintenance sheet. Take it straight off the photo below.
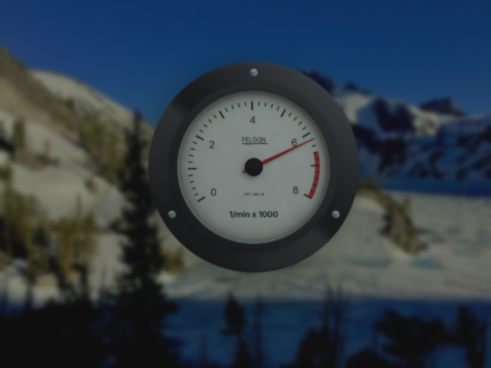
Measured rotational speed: 6200 rpm
